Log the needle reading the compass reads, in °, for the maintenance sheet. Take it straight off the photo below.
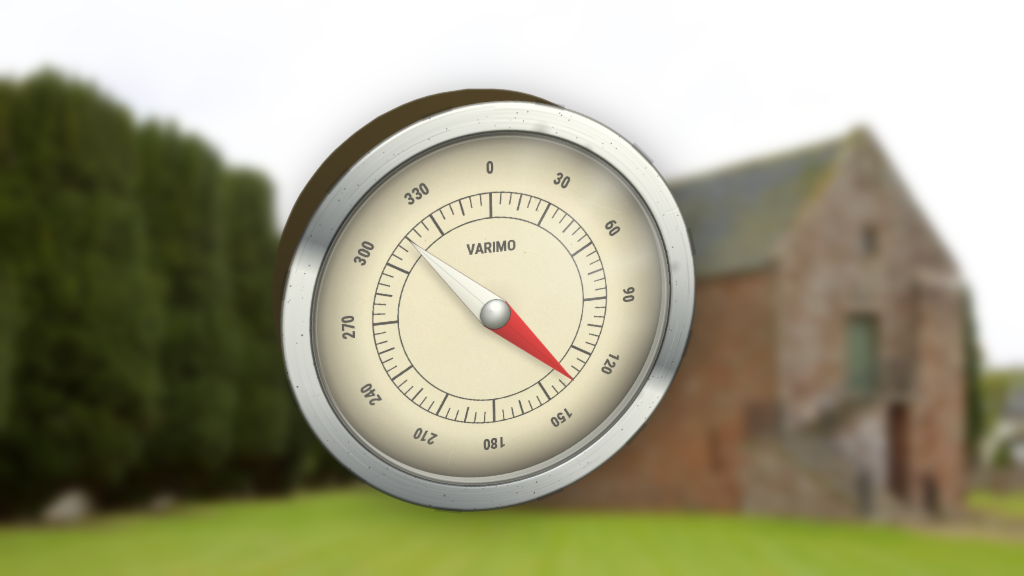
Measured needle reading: 135 °
